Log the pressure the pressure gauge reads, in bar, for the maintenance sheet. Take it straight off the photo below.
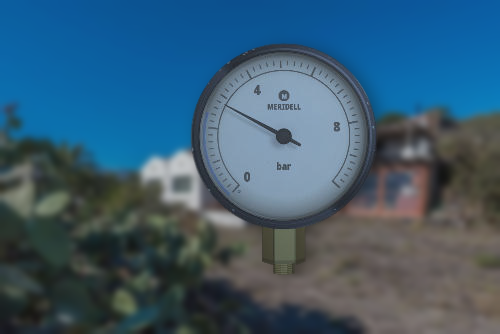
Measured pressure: 2.8 bar
